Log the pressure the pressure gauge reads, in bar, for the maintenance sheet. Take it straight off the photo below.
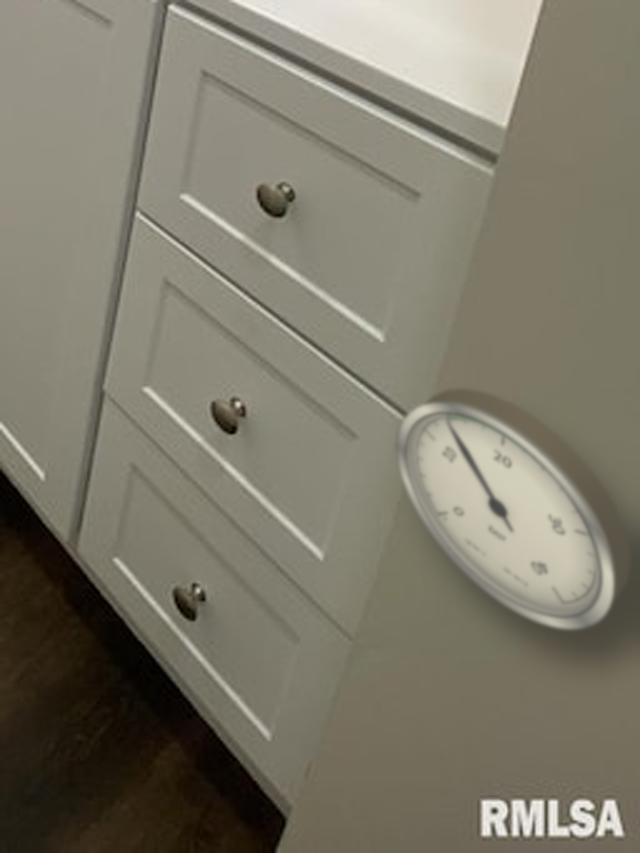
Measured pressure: 14 bar
